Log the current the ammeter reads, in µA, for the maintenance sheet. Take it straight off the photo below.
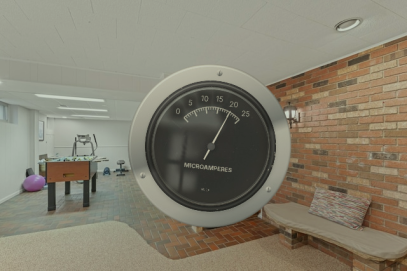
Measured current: 20 µA
